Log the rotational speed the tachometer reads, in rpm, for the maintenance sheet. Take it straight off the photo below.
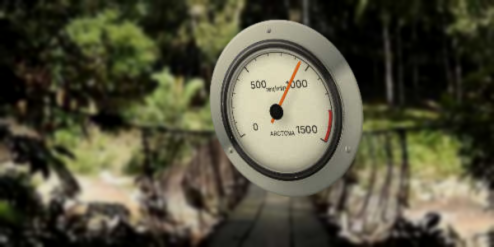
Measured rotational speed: 950 rpm
